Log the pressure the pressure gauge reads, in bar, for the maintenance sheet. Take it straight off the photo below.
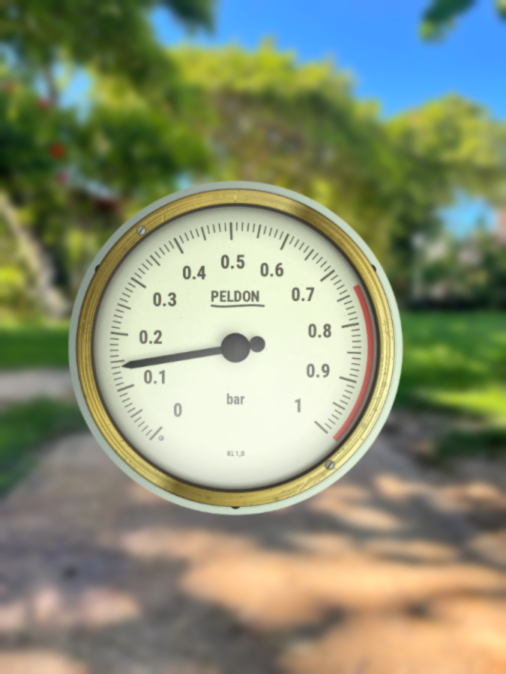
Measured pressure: 0.14 bar
